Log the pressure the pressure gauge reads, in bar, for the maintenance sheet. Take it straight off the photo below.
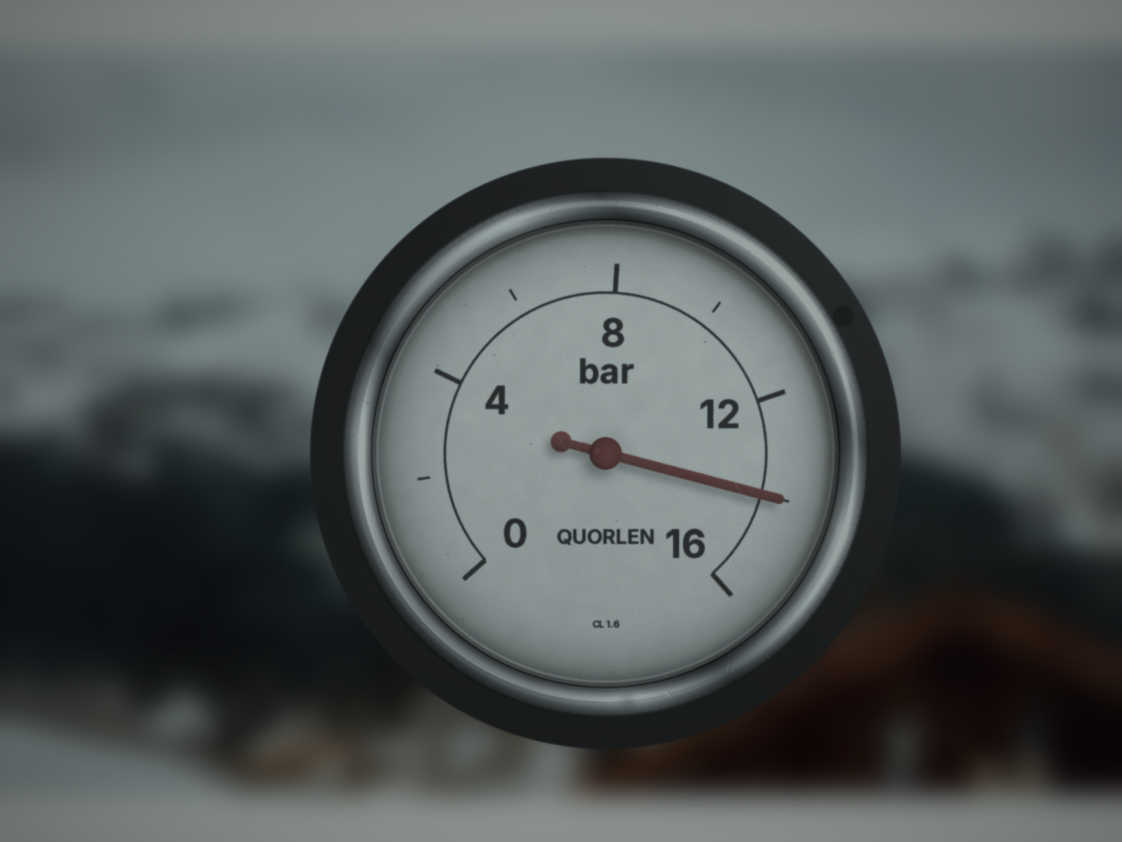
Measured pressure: 14 bar
